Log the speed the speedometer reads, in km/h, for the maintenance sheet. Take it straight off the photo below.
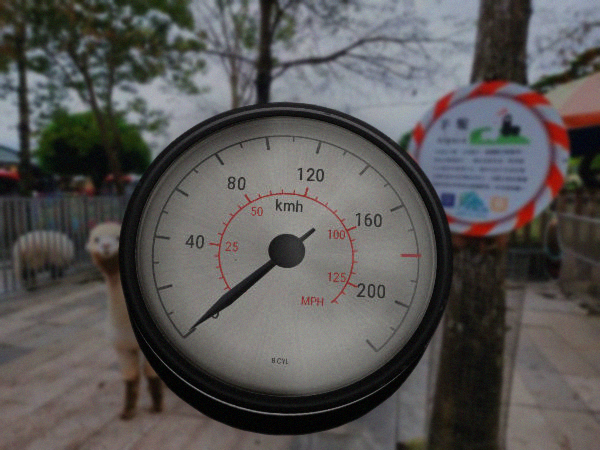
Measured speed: 0 km/h
